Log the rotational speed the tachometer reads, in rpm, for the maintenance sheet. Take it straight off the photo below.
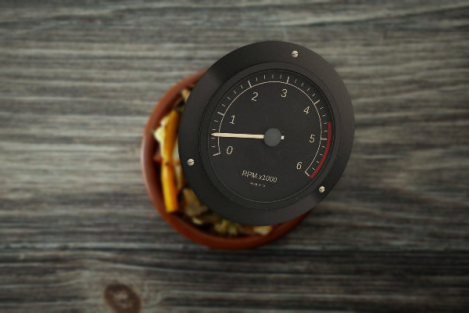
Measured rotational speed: 500 rpm
